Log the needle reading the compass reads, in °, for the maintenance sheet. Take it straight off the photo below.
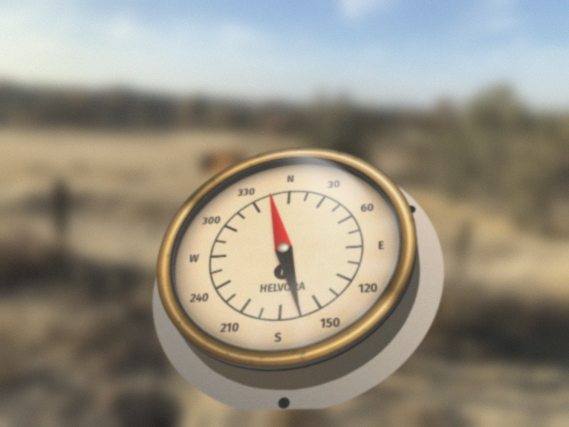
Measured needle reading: 345 °
